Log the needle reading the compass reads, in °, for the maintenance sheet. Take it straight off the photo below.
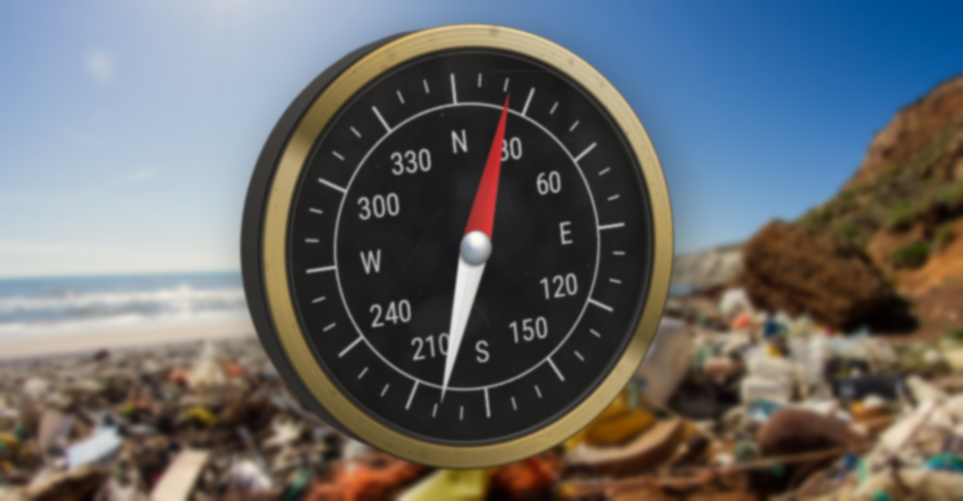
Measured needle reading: 20 °
